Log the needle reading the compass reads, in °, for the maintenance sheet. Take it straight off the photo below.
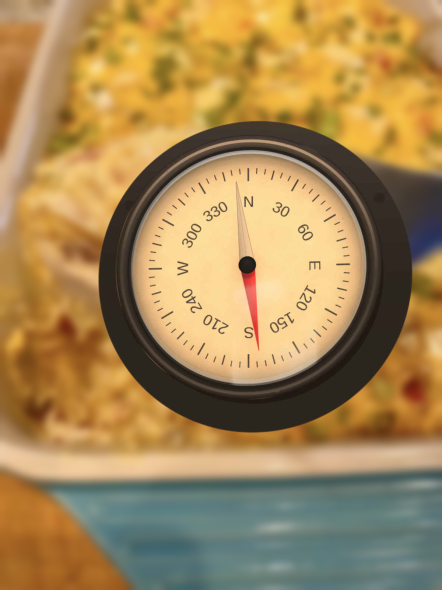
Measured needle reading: 172.5 °
